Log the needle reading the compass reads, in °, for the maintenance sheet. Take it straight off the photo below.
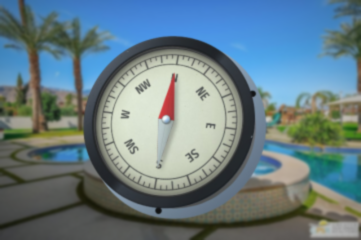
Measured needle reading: 0 °
